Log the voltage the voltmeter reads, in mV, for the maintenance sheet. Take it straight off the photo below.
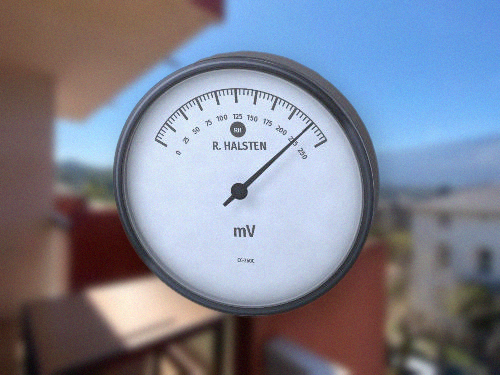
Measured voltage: 225 mV
